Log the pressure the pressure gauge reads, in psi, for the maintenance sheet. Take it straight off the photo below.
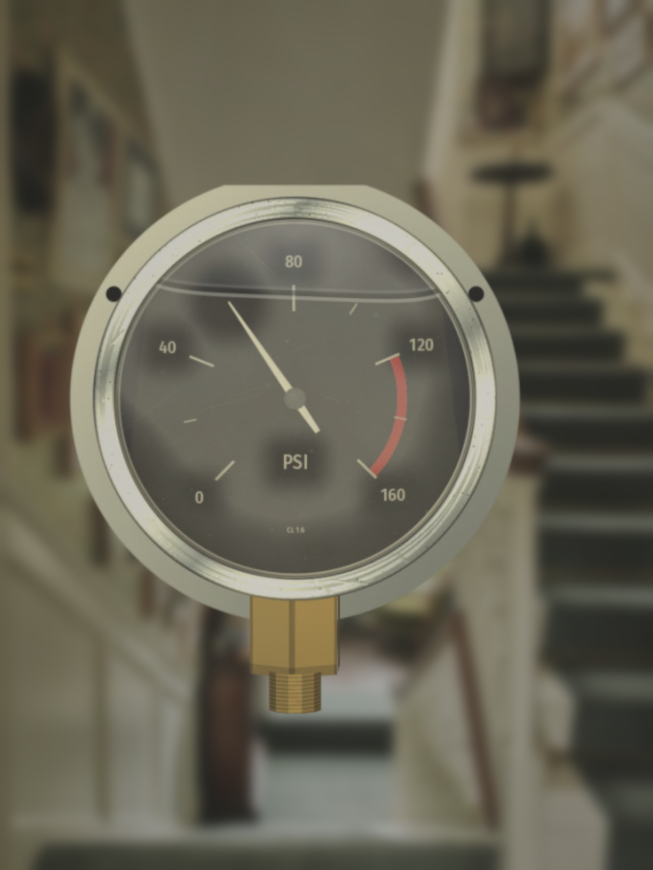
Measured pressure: 60 psi
